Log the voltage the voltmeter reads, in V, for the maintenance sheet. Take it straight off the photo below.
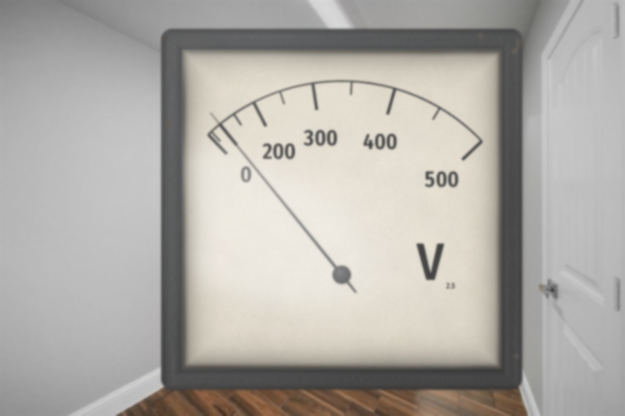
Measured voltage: 100 V
